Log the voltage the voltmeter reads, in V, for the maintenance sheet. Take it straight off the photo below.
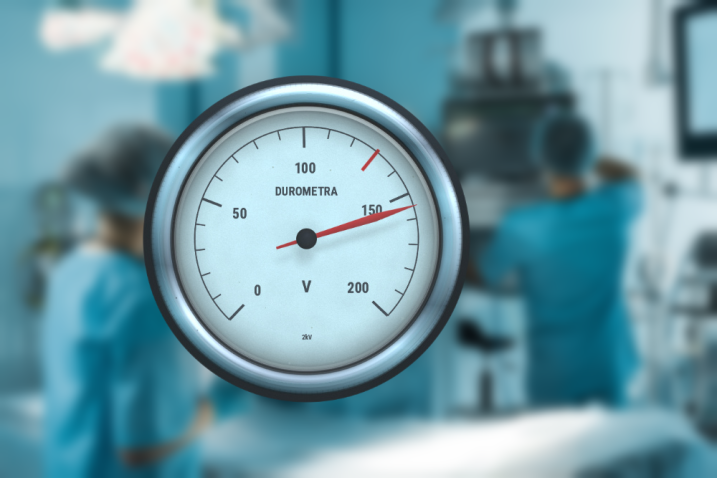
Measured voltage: 155 V
